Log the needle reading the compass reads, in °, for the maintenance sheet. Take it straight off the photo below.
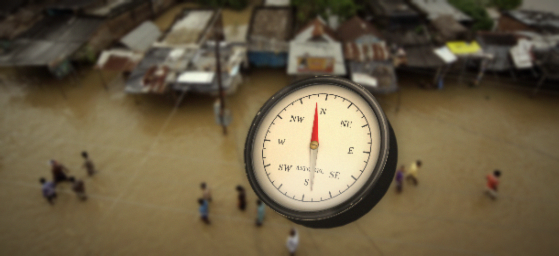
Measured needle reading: 350 °
